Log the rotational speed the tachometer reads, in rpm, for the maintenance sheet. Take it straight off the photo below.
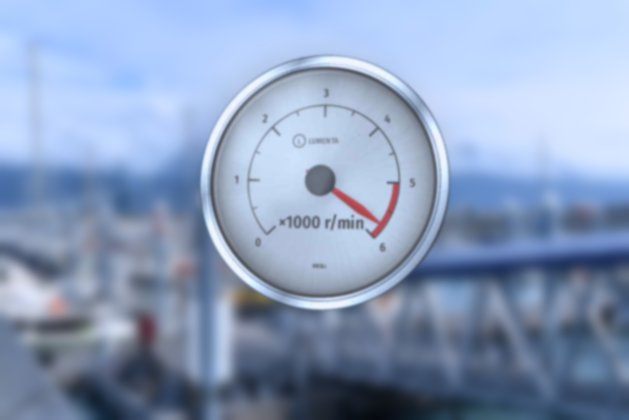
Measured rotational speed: 5750 rpm
